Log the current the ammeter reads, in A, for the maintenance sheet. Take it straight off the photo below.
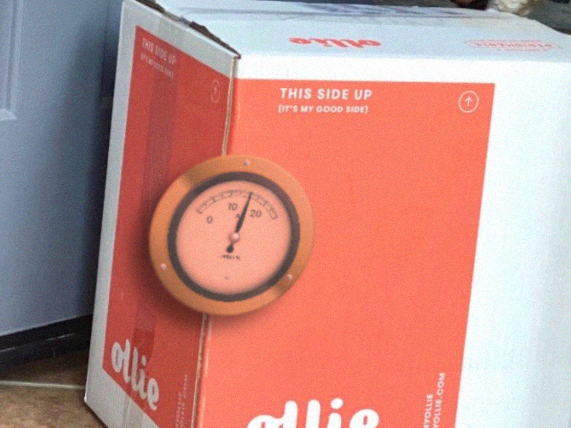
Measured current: 15 A
